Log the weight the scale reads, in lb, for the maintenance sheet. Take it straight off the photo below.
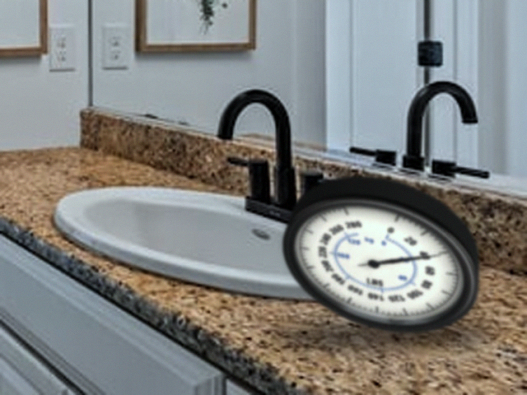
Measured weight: 40 lb
